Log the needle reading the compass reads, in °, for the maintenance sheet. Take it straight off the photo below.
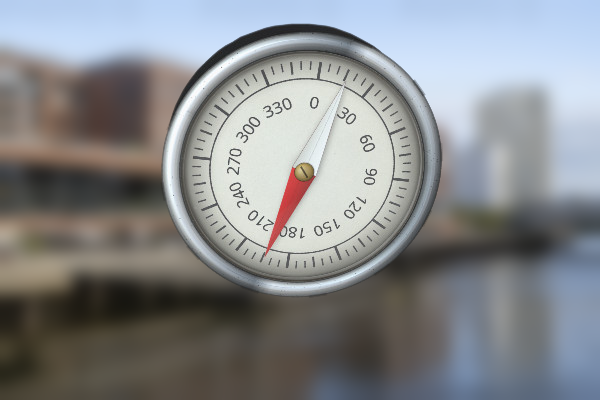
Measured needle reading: 195 °
